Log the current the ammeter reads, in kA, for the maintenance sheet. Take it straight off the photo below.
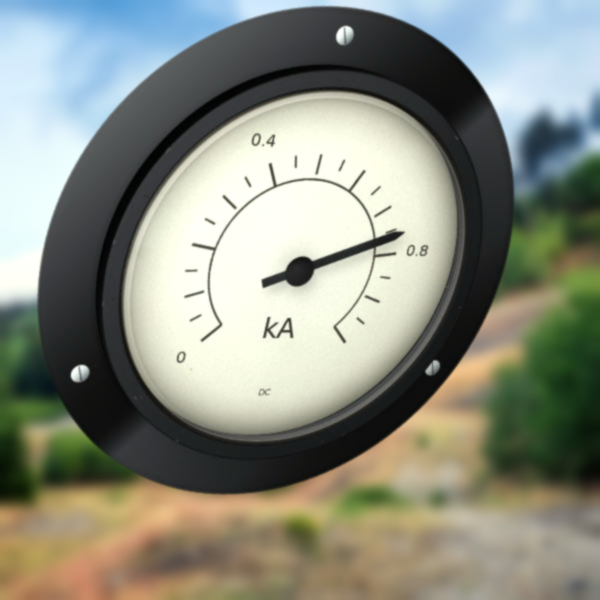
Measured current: 0.75 kA
